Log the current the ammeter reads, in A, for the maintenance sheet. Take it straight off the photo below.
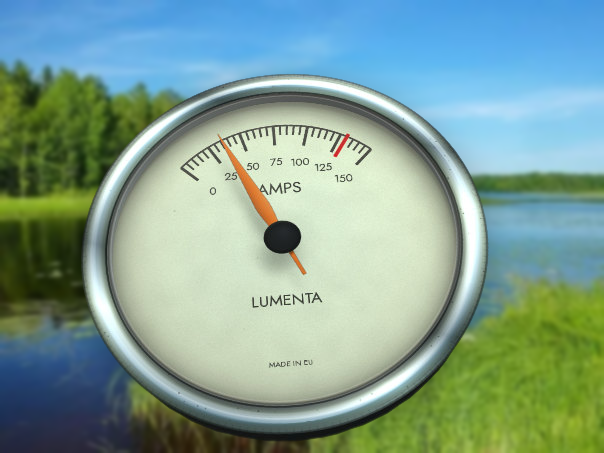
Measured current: 35 A
